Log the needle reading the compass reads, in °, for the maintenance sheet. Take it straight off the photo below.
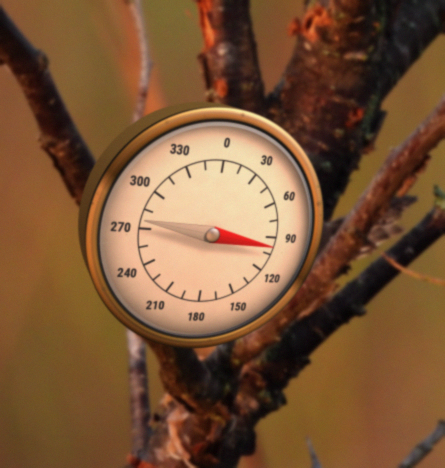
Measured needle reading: 97.5 °
